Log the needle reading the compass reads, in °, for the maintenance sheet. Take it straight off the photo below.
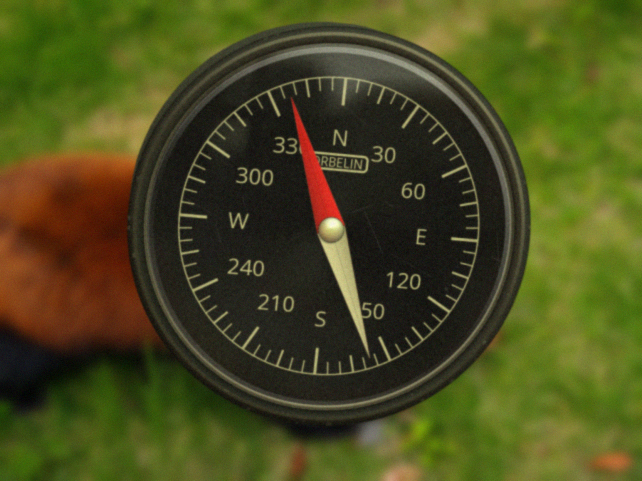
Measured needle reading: 337.5 °
